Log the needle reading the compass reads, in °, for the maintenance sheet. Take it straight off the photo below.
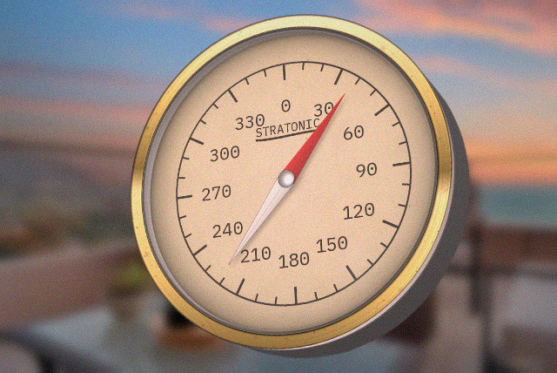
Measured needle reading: 40 °
